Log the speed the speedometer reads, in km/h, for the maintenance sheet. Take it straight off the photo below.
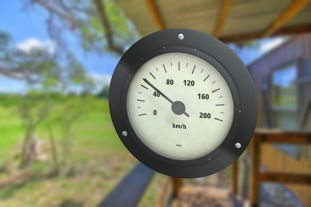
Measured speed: 50 km/h
